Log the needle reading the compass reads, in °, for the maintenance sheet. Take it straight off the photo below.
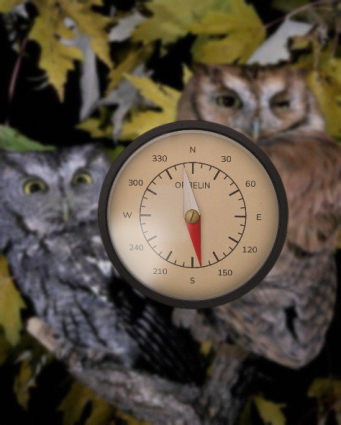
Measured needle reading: 170 °
